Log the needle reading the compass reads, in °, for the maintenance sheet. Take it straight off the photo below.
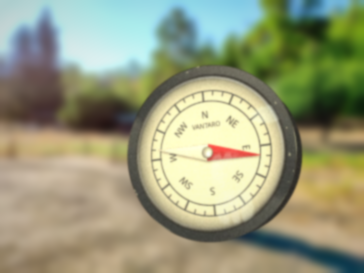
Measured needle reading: 100 °
